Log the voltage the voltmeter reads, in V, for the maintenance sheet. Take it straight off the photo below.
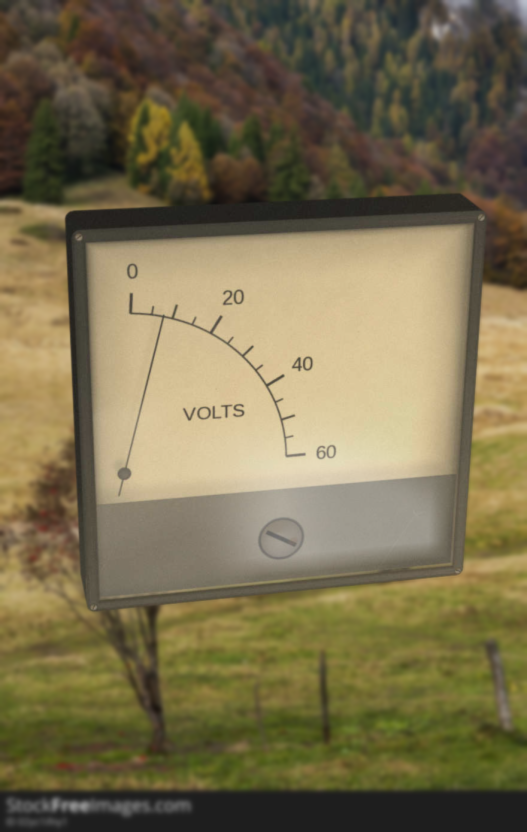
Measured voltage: 7.5 V
